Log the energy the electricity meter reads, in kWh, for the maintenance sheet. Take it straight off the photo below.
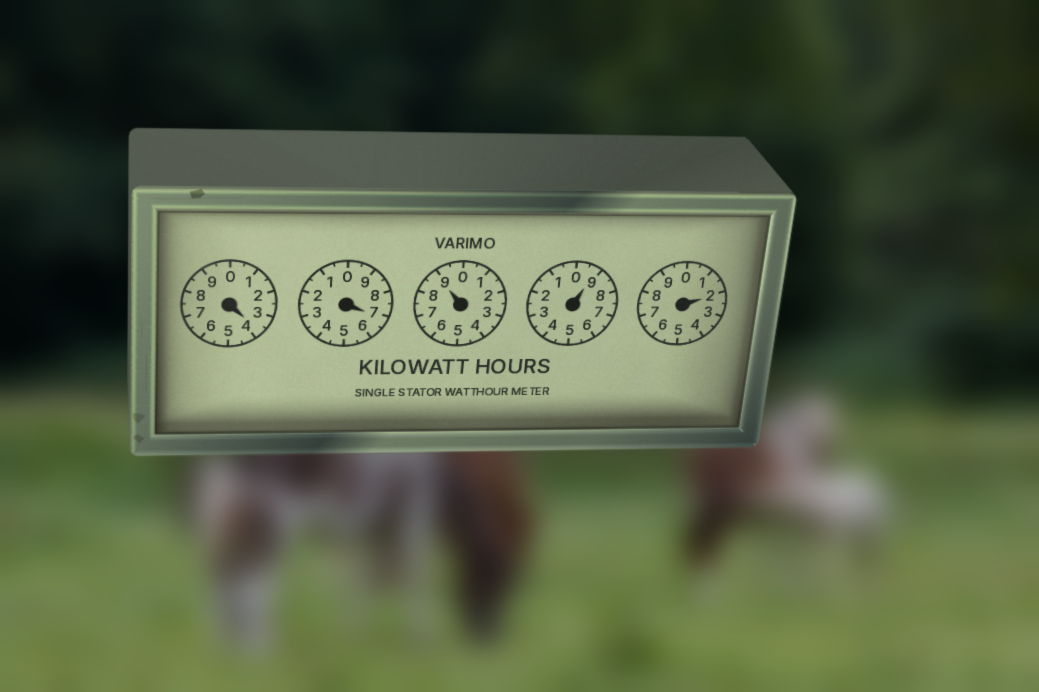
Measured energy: 36892 kWh
